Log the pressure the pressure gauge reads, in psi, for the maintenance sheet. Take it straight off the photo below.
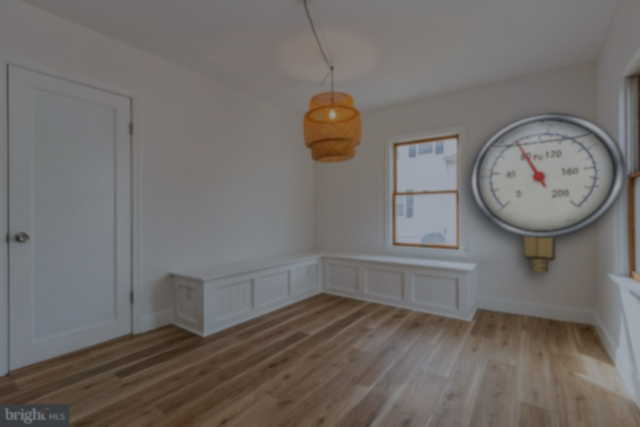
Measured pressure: 80 psi
